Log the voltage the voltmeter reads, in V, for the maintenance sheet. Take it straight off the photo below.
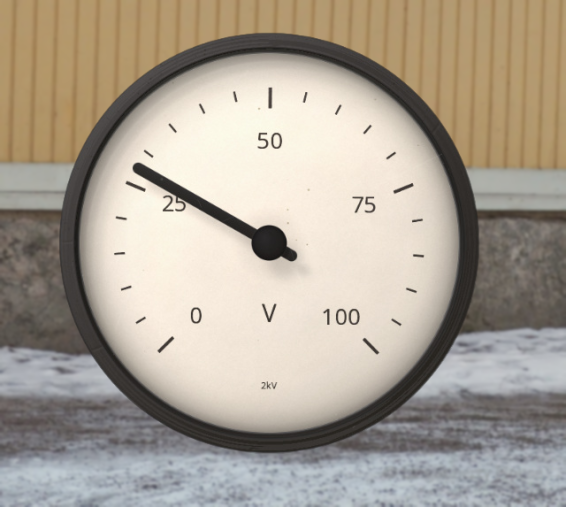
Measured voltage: 27.5 V
